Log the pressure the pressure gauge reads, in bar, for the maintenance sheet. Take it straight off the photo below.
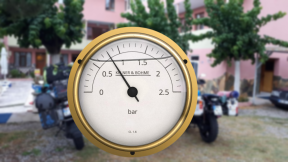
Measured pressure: 0.8 bar
